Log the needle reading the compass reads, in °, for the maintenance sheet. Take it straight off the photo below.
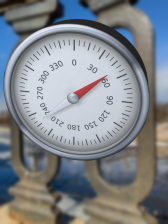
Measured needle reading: 50 °
